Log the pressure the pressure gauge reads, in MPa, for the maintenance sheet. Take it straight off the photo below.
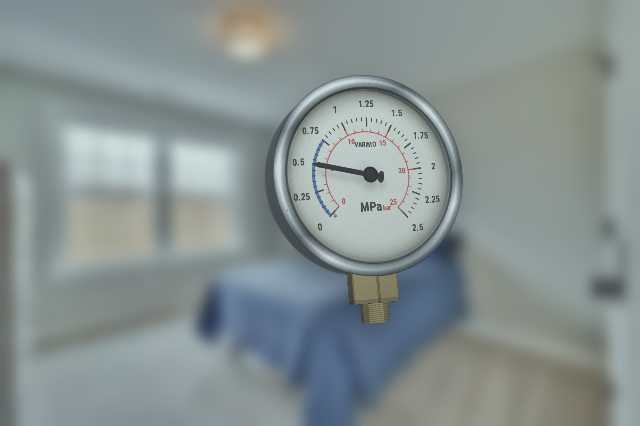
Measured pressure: 0.5 MPa
